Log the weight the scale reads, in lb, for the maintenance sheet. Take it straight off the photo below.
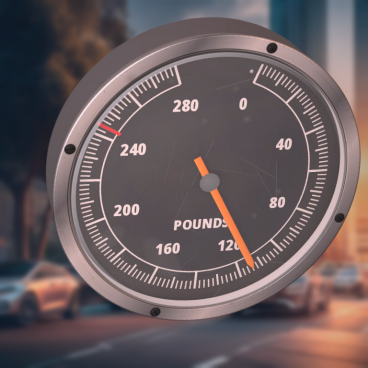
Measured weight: 114 lb
